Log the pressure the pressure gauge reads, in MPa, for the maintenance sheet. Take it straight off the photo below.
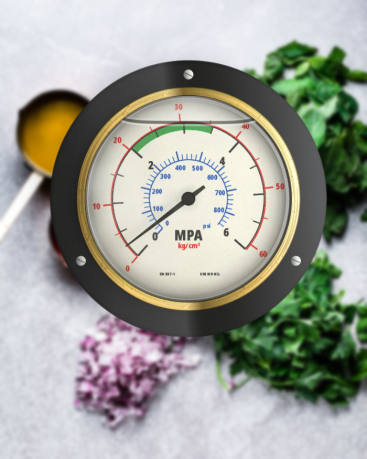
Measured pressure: 0.25 MPa
